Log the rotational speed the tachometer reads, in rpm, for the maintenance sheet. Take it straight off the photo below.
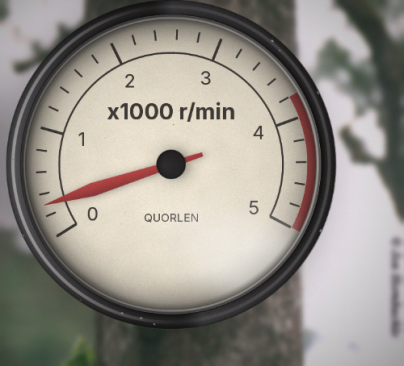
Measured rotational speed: 300 rpm
